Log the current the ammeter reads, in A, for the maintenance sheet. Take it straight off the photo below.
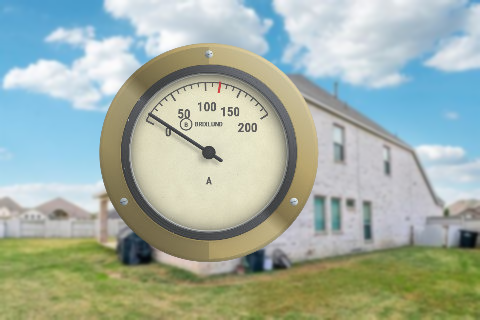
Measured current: 10 A
